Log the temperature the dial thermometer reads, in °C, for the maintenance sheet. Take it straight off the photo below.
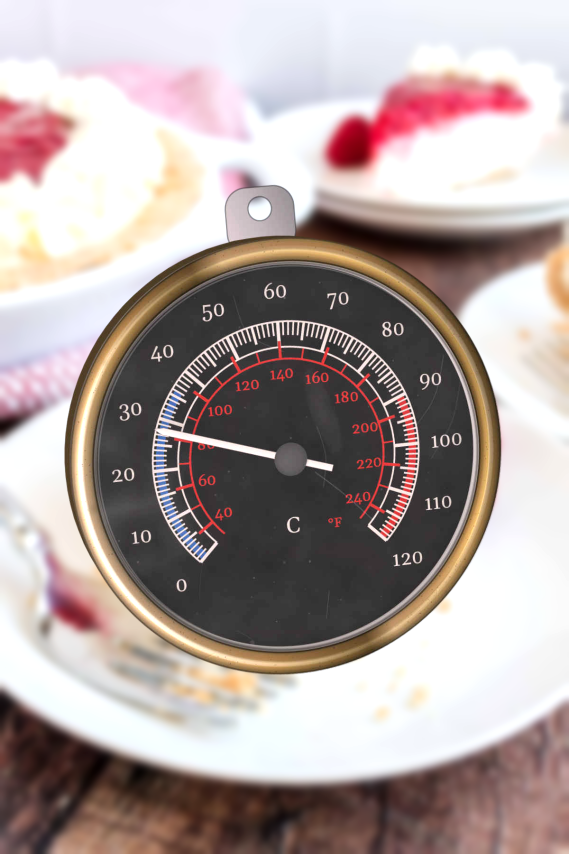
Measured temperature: 28 °C
